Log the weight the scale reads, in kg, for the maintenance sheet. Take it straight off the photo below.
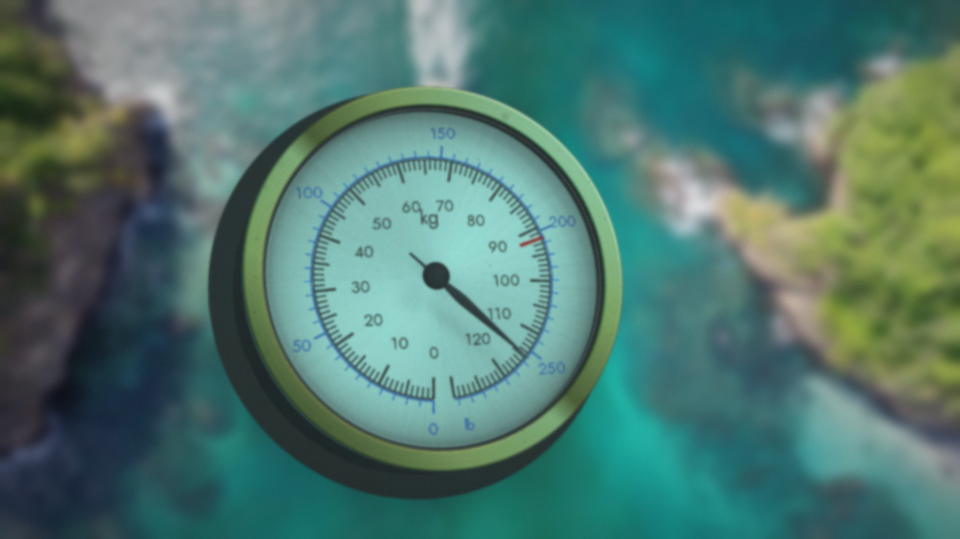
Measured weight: 115 kg
